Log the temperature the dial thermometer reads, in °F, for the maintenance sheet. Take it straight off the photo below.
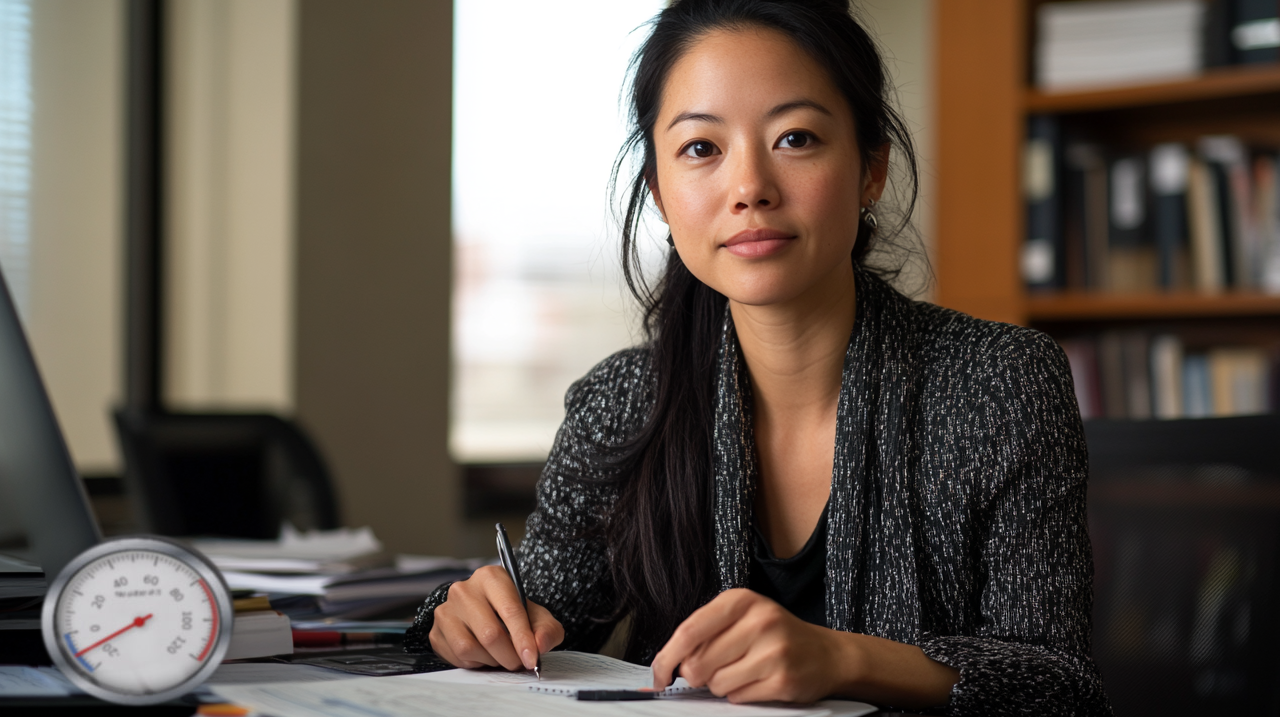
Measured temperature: -10 °F
